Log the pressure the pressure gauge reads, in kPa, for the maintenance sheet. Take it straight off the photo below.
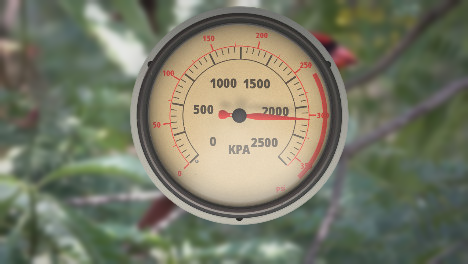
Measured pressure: 2100 kPa
